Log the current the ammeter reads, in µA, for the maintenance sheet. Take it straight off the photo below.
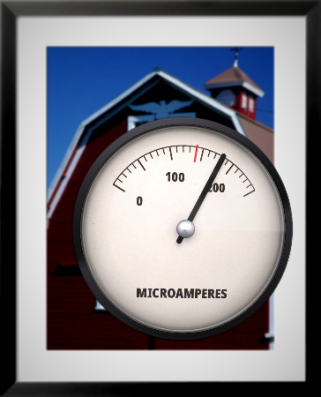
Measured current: 180 µA
